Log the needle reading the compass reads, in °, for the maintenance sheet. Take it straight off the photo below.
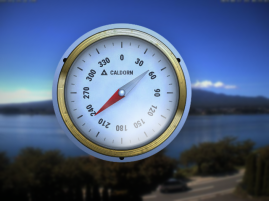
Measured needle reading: 230 °
